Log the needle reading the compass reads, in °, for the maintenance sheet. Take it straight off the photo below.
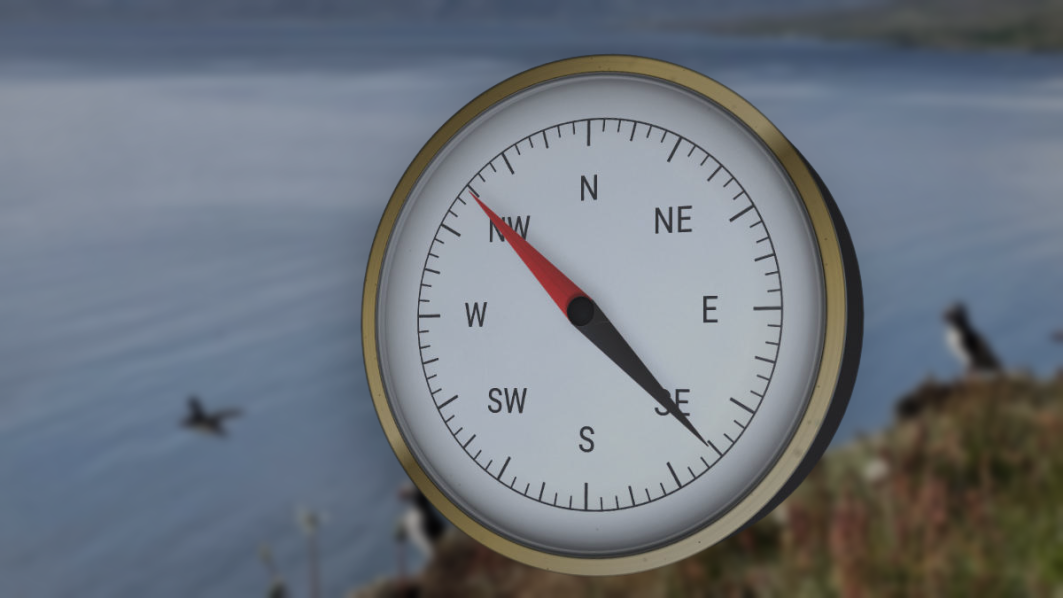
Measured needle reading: 315 °
